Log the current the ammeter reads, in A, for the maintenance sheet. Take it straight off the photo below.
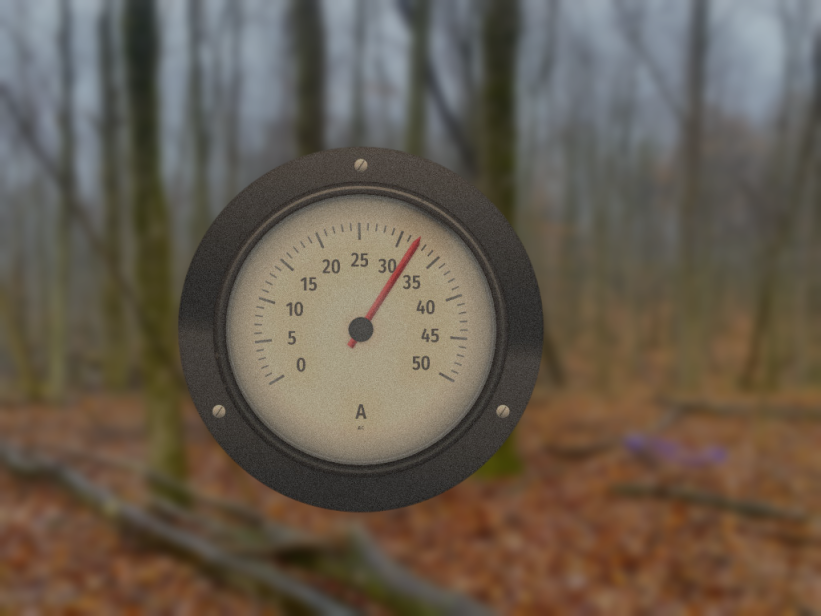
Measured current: 32 A
